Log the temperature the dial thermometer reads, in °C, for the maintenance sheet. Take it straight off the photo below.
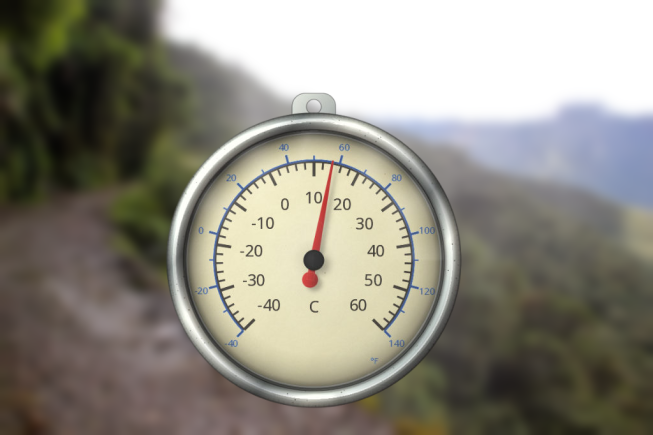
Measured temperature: 14 °C
